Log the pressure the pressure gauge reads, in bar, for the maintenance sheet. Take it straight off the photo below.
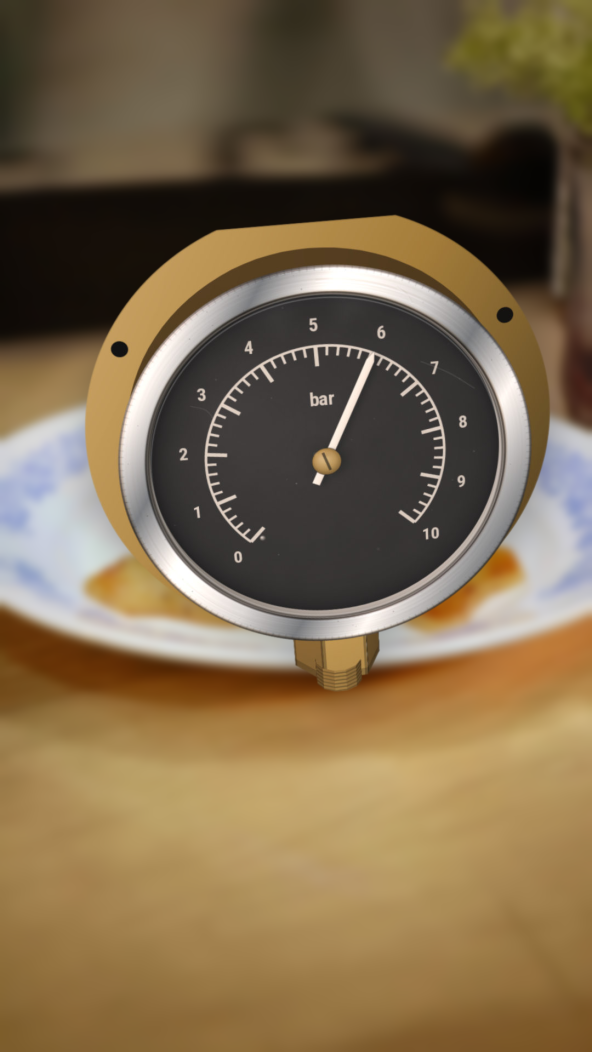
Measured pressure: 6 bar
